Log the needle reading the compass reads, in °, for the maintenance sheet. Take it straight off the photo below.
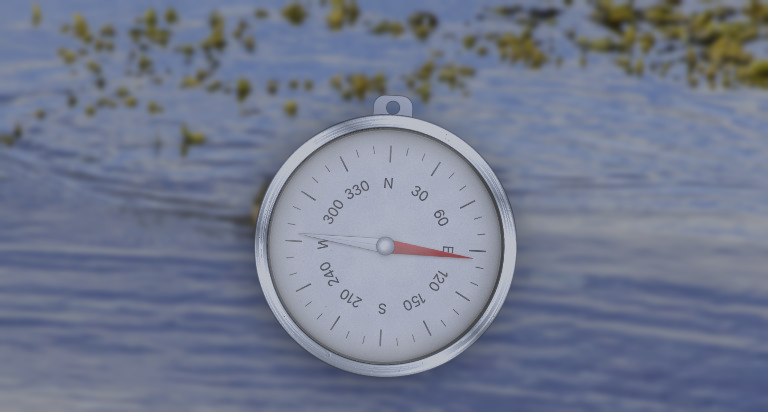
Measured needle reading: 95 °
